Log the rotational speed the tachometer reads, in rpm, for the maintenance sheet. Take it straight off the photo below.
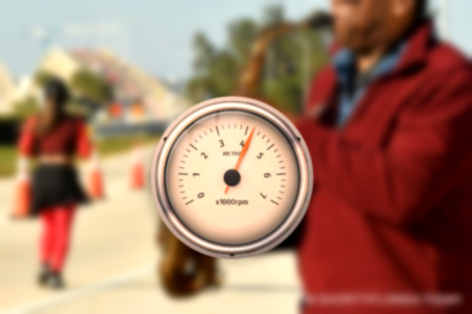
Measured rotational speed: 4200 rpm
